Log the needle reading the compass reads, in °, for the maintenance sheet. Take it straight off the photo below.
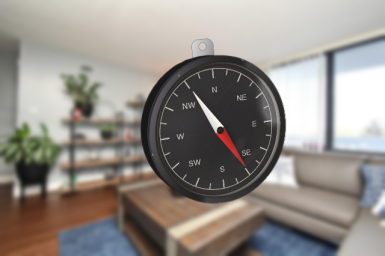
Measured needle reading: 150 °
